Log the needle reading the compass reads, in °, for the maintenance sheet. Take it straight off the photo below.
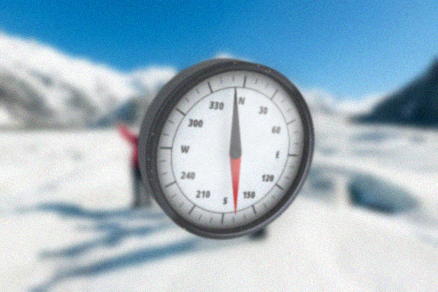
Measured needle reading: 170 °
